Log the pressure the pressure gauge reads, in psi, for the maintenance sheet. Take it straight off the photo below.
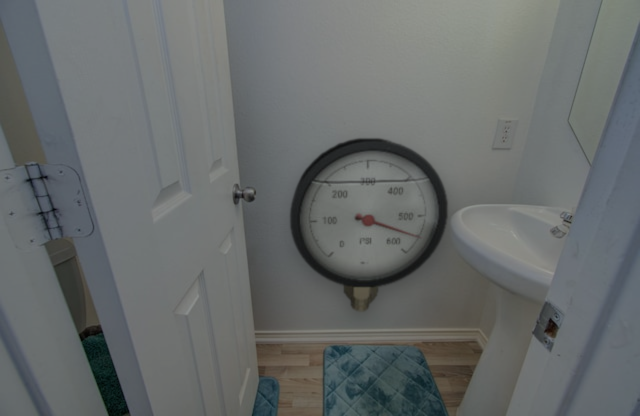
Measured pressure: 550 psi
